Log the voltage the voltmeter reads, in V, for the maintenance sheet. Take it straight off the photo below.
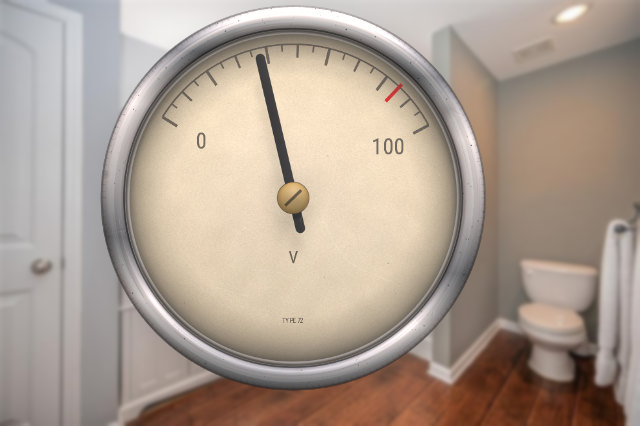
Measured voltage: 37.5 V
